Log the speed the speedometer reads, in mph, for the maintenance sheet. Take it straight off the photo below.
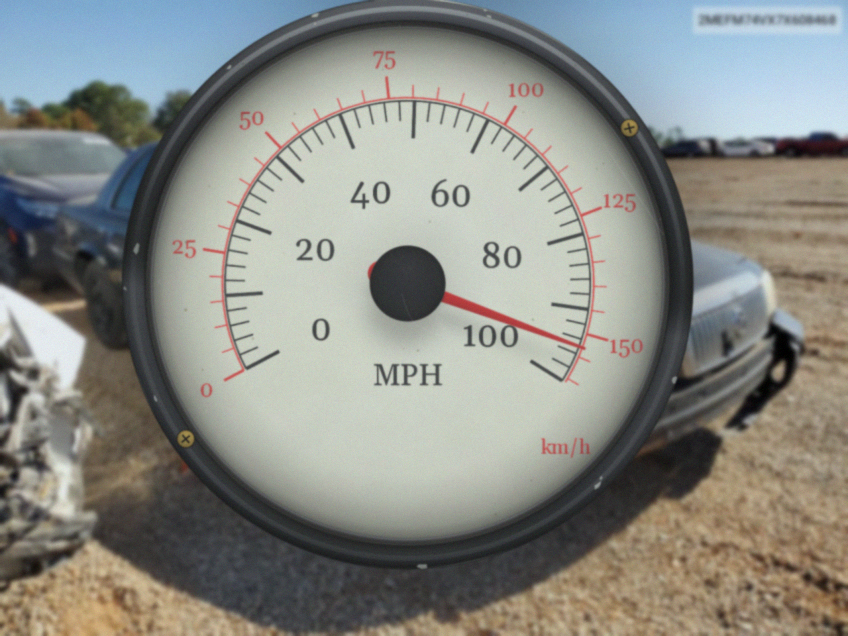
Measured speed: 95 mph
